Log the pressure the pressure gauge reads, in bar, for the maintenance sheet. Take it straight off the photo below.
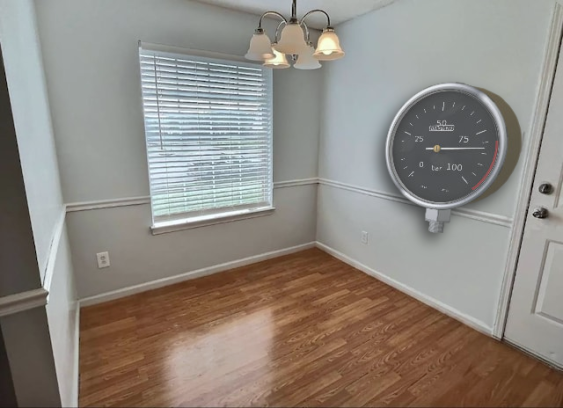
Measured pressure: 82.5 bar
